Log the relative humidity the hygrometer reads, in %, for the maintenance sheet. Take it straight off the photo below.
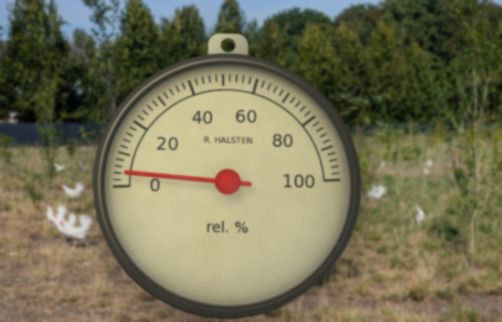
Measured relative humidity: 4 %
